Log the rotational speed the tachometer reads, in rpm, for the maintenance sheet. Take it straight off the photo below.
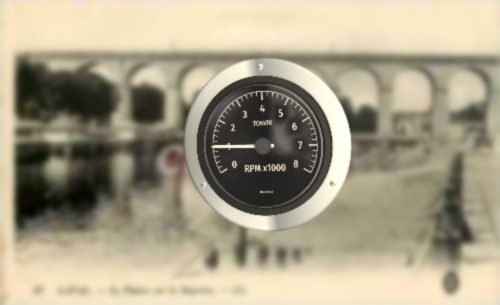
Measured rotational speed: 1000 rpm
